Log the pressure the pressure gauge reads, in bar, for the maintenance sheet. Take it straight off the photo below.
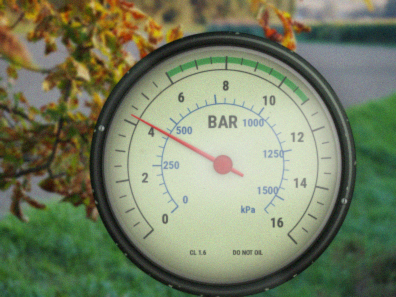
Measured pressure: 4.25 bar
